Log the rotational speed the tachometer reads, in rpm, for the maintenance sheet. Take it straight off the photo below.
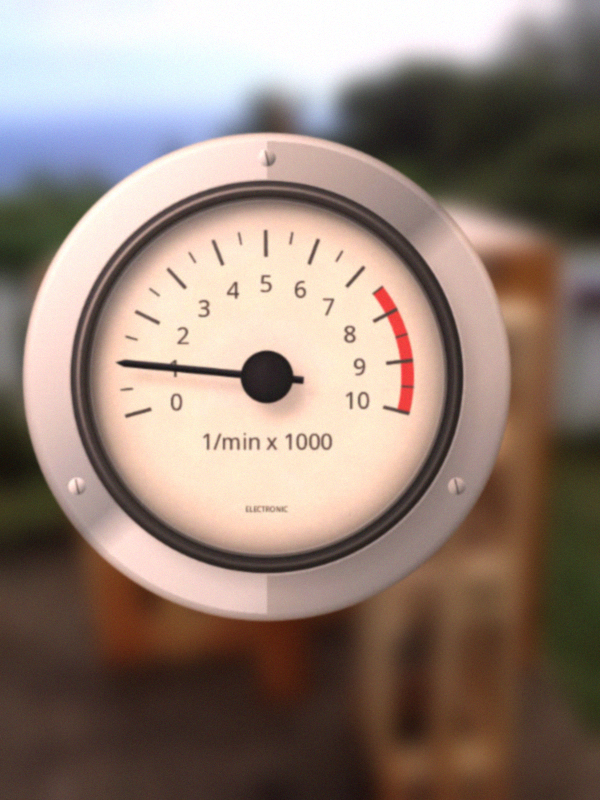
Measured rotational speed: 1000 rpm
